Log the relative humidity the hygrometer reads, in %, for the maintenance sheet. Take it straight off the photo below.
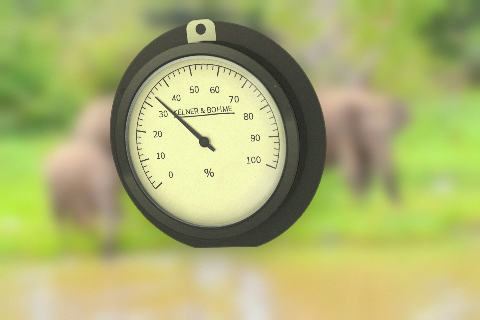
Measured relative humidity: 34 %
